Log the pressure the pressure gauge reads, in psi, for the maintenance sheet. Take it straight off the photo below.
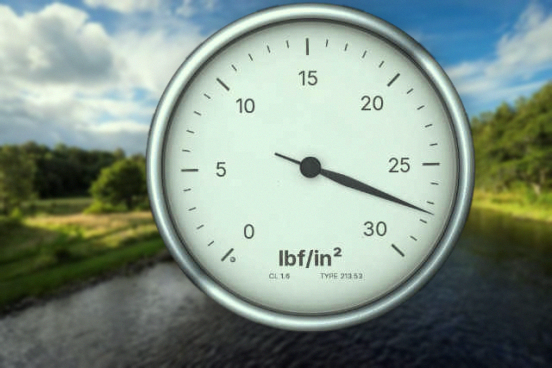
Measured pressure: 27.5 psi
